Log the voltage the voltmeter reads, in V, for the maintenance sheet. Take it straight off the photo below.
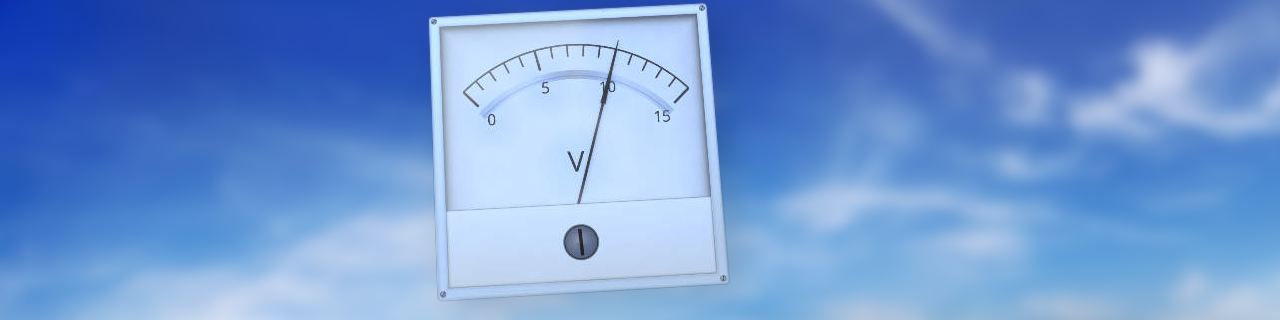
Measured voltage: 10 V
